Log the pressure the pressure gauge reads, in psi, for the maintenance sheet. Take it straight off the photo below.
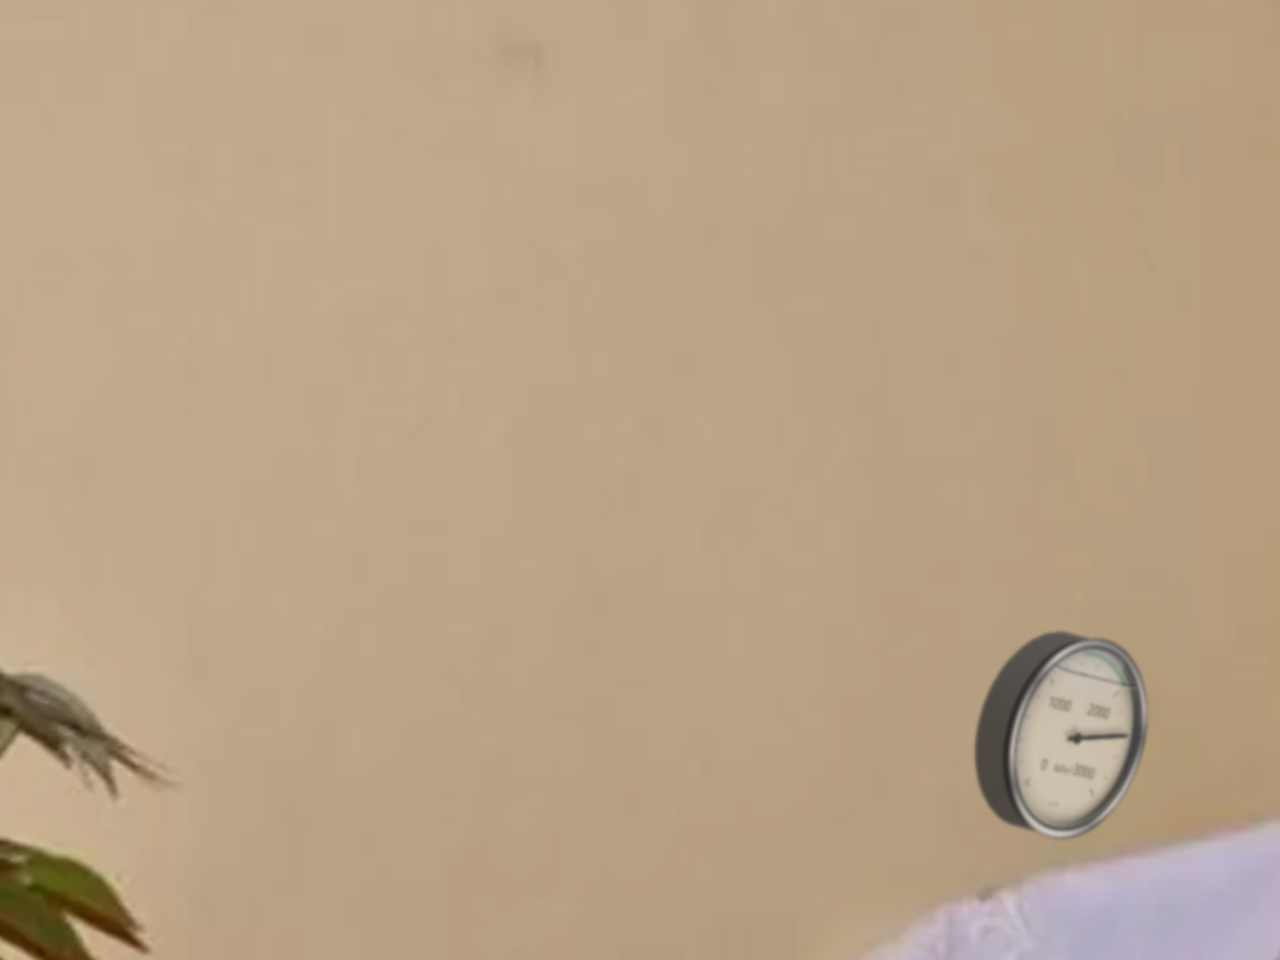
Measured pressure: 2400 psi
